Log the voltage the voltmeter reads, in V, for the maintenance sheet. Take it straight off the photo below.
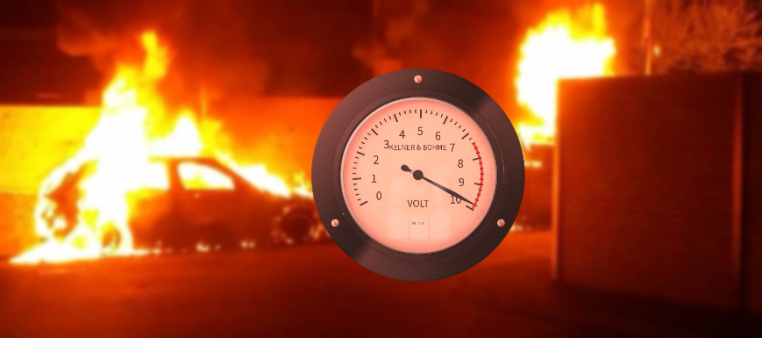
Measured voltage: 9.8 V
